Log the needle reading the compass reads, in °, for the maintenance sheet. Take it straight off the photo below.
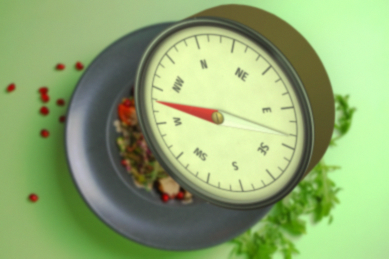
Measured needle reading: 290 °
